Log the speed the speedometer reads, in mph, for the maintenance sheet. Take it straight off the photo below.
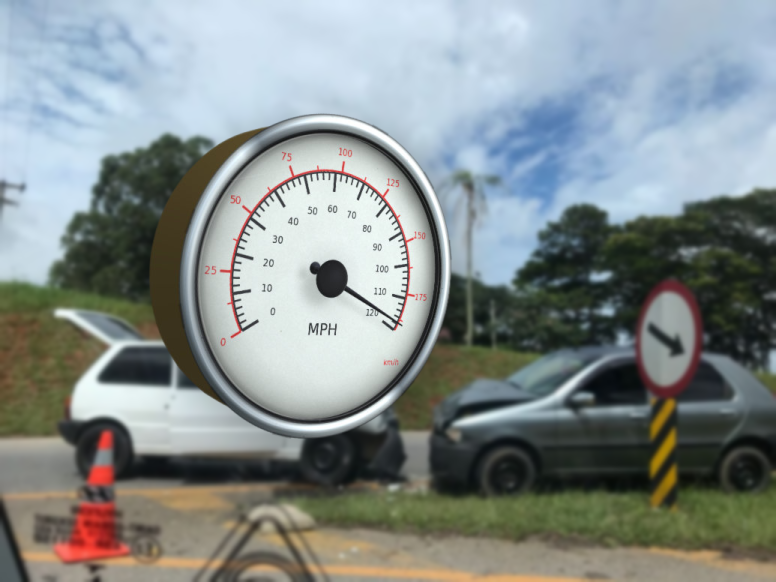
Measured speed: 118 mph
